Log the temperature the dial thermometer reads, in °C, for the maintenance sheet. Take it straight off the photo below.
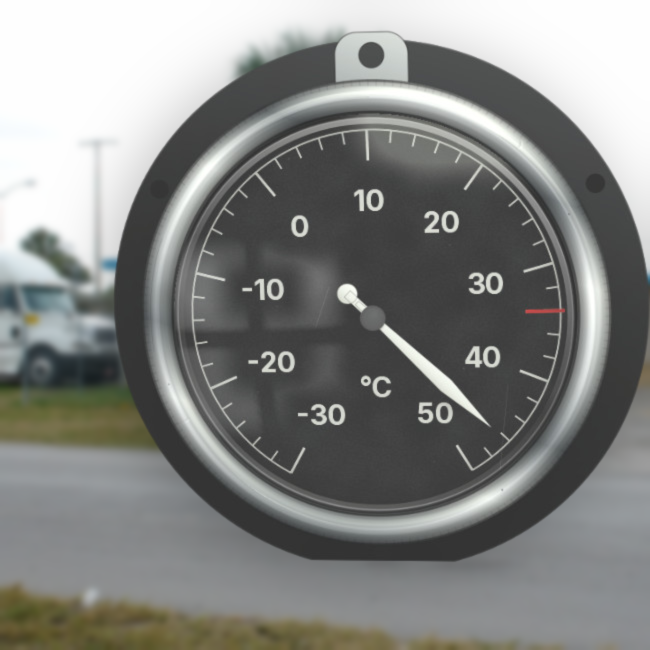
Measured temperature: 46 °C
